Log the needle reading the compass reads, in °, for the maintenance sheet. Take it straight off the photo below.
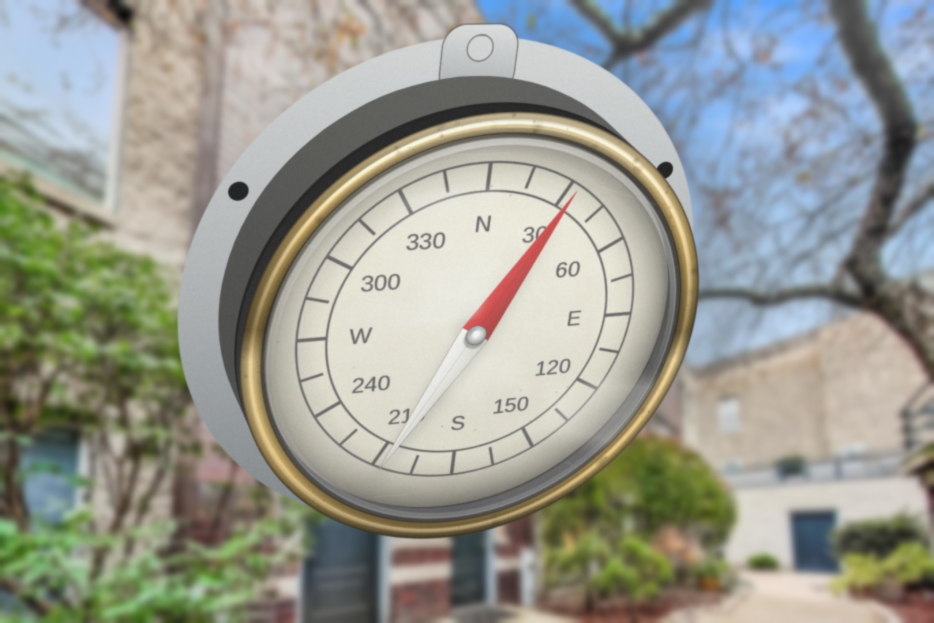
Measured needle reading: 30 °
